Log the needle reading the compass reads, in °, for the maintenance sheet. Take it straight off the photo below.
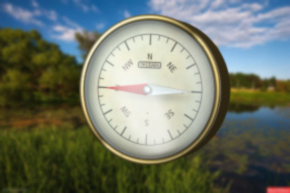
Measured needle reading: 270 °
